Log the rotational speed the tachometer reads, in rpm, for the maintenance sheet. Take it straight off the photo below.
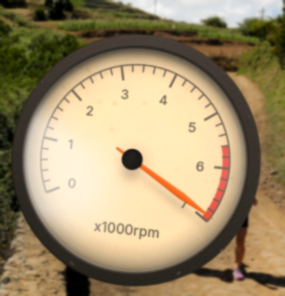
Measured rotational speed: 6900 rpm
